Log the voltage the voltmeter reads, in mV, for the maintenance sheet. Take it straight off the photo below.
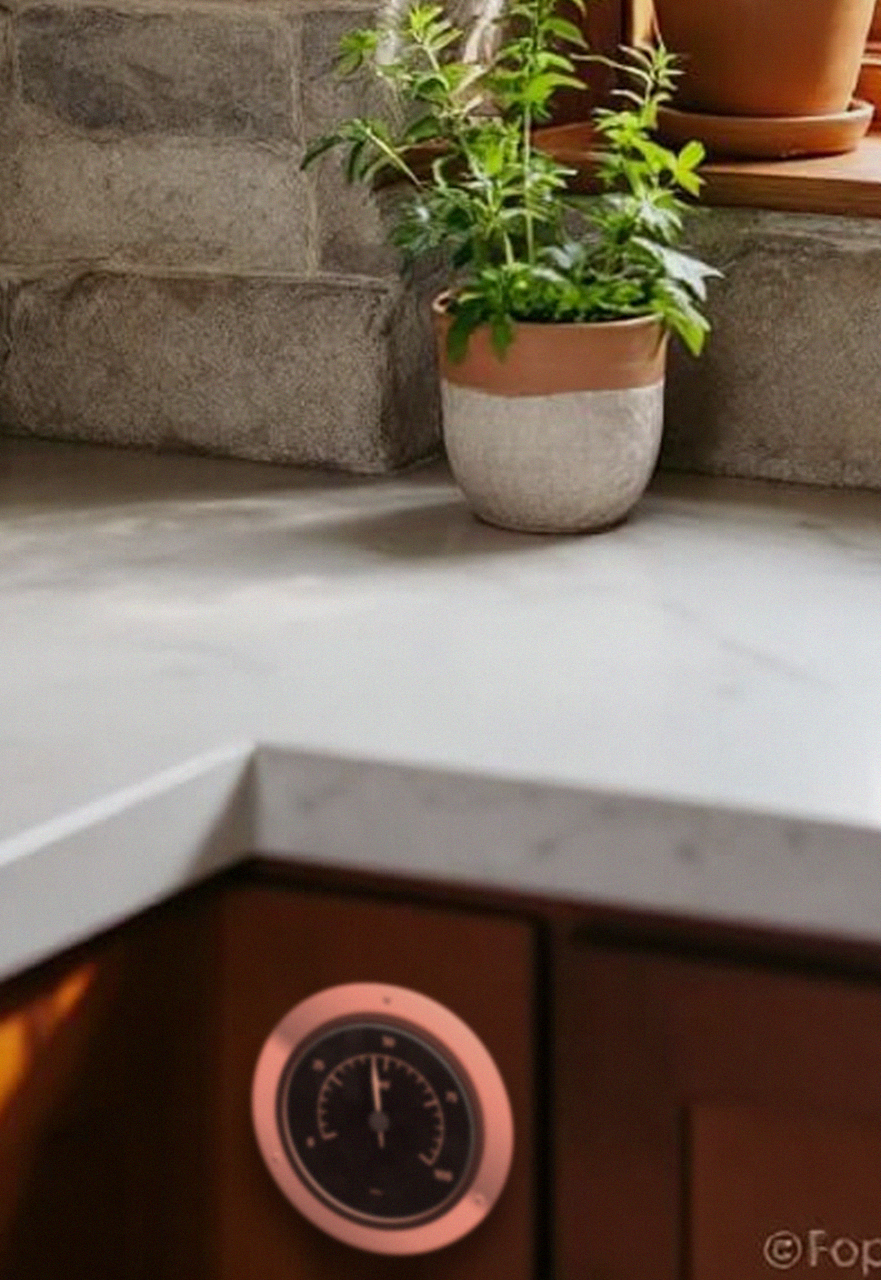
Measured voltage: 45 mV
